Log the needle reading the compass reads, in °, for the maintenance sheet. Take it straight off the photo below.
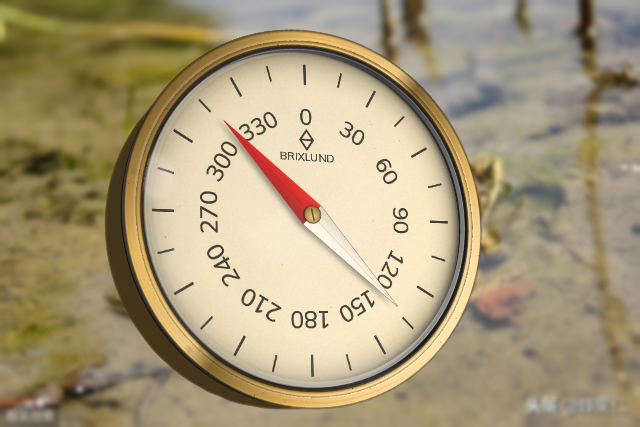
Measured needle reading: 315 °
